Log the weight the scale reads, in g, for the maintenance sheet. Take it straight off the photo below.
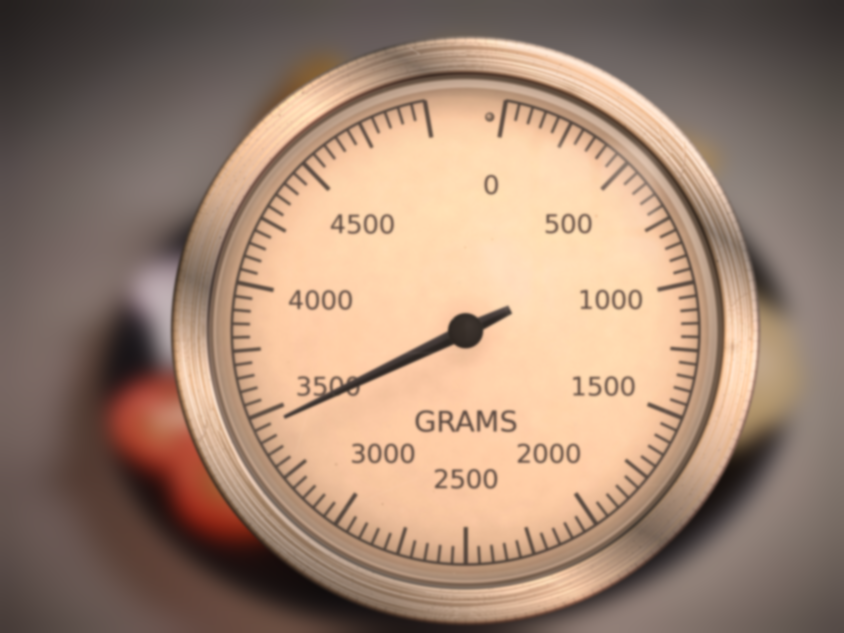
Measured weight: 3450 g
